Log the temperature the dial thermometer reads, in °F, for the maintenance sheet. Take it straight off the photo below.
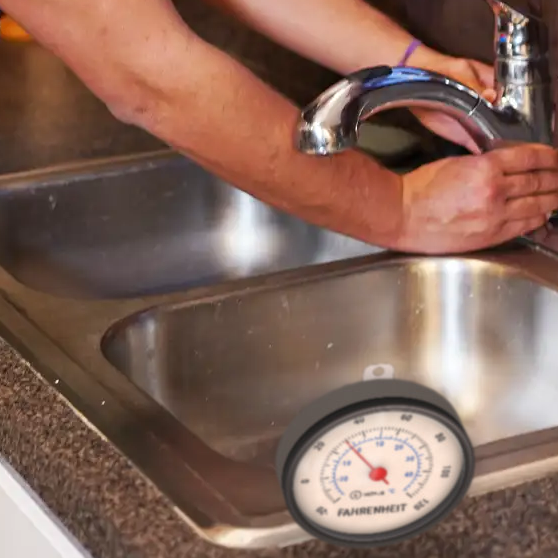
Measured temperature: 30 °F
